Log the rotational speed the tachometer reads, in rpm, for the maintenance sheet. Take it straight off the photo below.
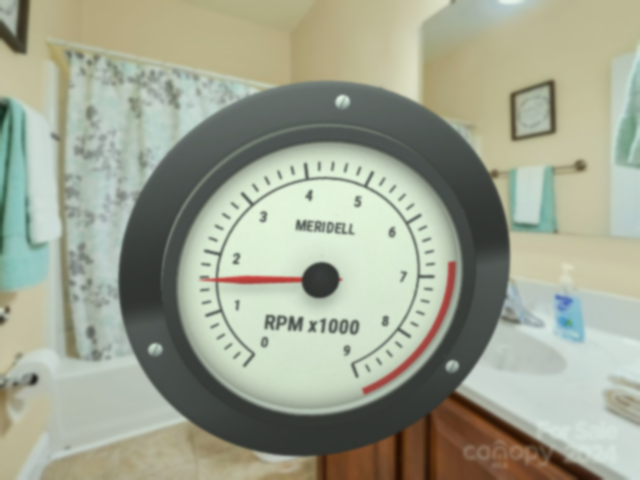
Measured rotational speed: 1600 rpm
